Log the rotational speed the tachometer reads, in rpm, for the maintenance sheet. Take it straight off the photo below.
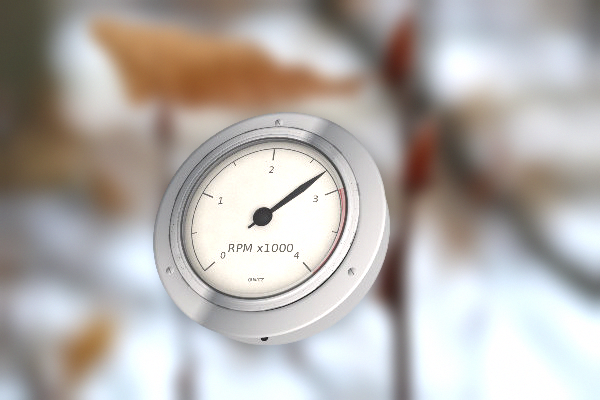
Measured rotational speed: 2750 rpm
